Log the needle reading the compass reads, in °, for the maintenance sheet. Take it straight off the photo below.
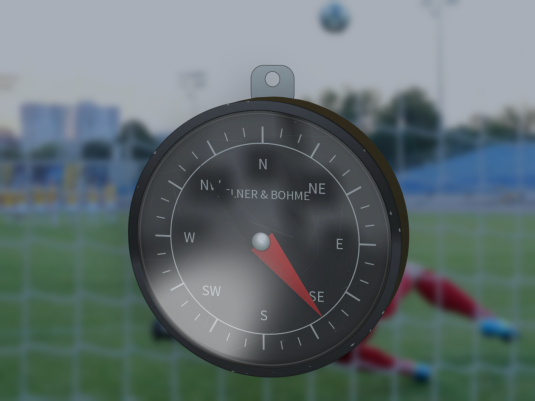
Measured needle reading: 140 °
